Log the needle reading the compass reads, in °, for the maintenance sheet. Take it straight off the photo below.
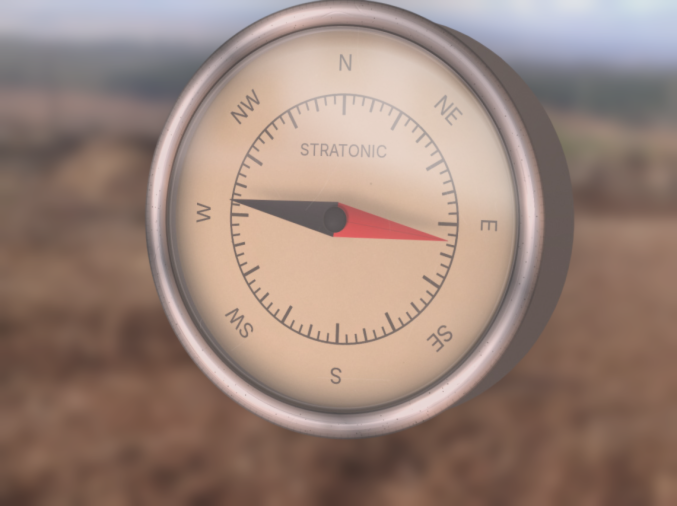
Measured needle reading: 97.5 °
